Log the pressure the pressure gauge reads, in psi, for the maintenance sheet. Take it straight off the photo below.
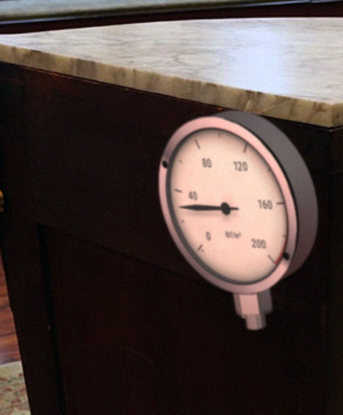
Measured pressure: 30 psi
